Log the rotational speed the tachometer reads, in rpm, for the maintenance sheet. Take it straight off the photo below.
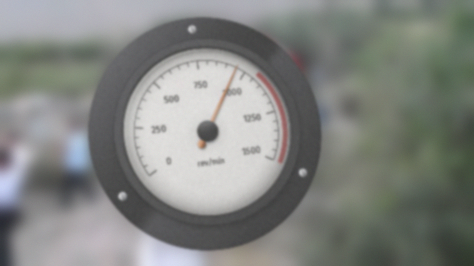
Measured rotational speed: 950 rpm
